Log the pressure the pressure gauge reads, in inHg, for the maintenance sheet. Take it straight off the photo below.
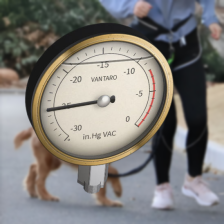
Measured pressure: -25 inHg
